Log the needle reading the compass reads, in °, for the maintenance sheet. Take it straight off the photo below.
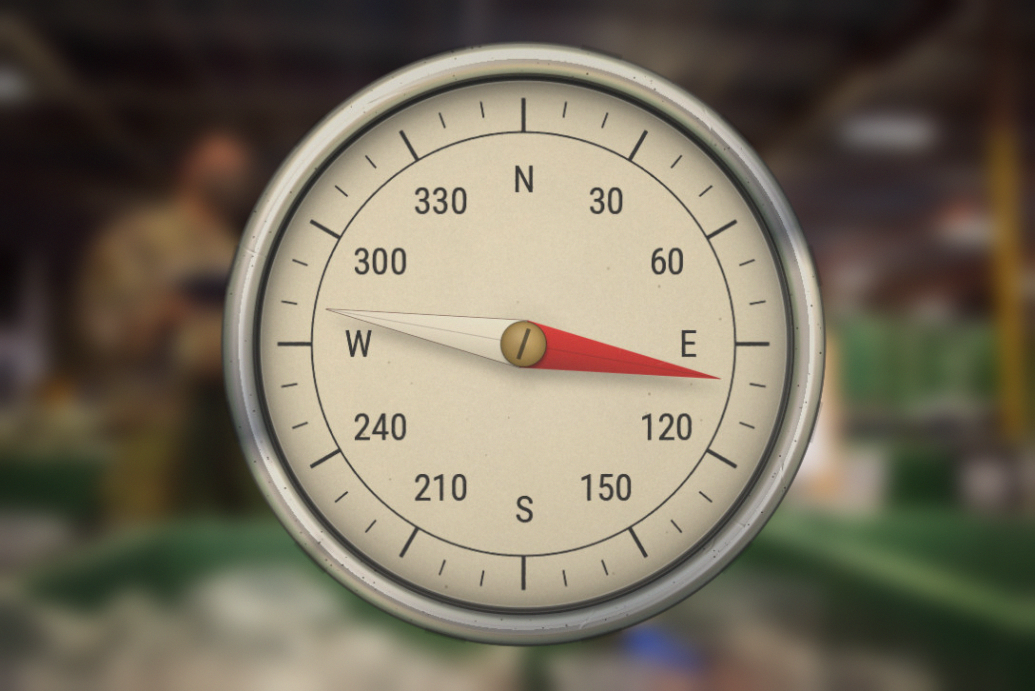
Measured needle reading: 100 °
